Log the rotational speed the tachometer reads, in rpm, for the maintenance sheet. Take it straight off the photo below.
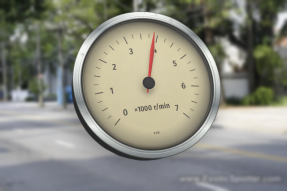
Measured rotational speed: 3875 rpm
